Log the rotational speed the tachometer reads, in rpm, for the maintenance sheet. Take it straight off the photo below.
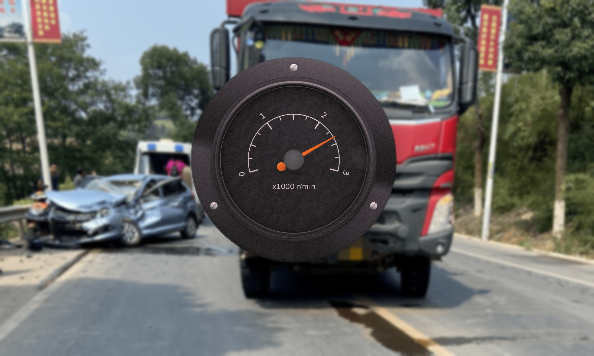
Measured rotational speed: 2375 rpm
